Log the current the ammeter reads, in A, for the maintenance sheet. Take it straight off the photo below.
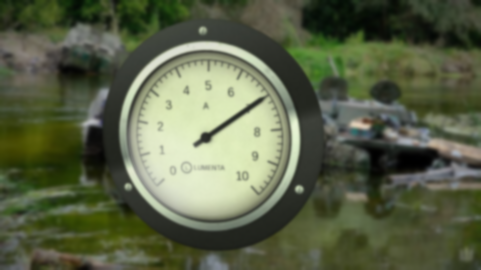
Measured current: 7 A
